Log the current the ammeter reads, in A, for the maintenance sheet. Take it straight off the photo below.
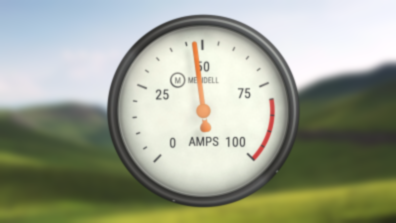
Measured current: 47.5 A
